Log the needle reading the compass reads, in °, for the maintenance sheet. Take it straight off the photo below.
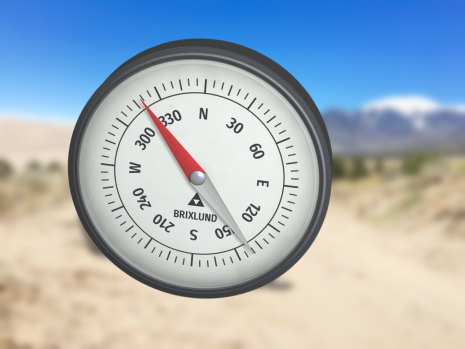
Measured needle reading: 320 °
